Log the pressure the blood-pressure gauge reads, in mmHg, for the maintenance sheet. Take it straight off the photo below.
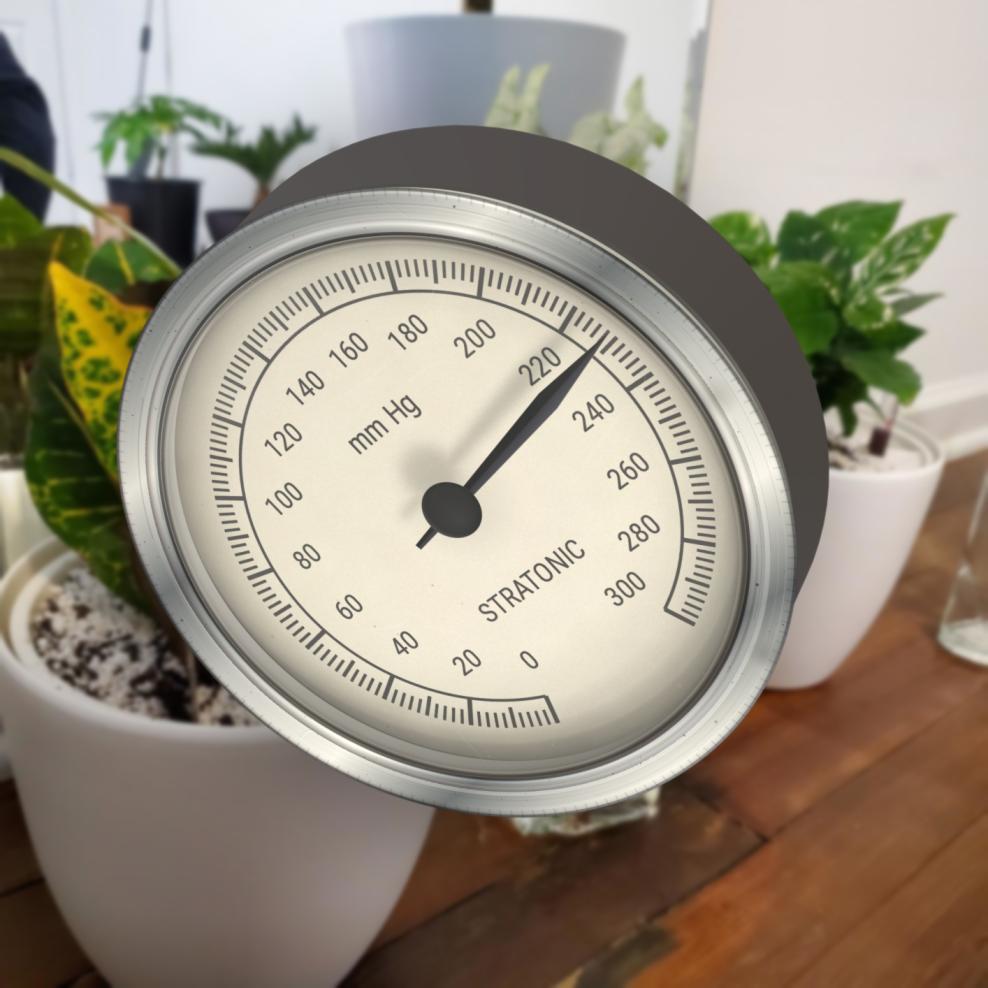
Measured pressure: 228 mmHg
